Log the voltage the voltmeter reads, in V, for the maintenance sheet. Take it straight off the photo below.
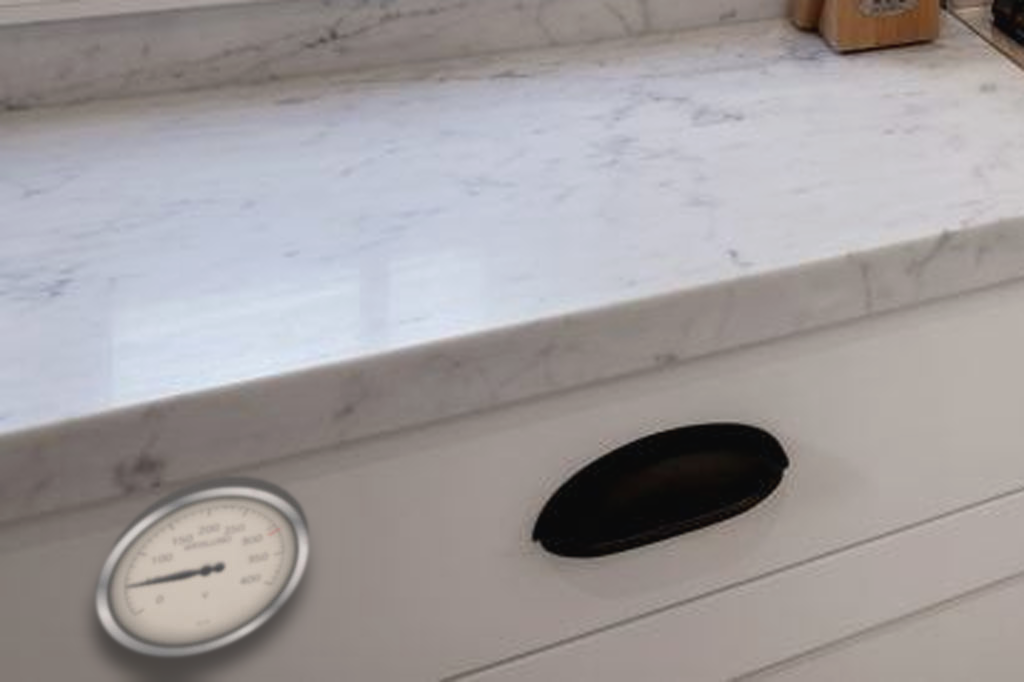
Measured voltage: 50 V
